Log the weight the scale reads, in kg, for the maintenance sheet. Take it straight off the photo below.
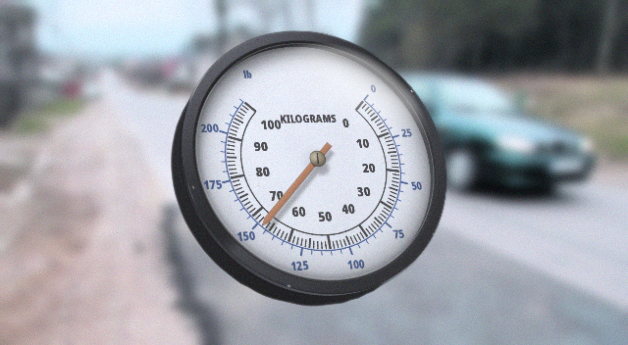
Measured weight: 67 kg
